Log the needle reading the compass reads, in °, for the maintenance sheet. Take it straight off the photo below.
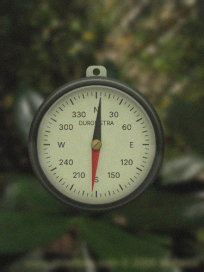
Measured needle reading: 185 °
